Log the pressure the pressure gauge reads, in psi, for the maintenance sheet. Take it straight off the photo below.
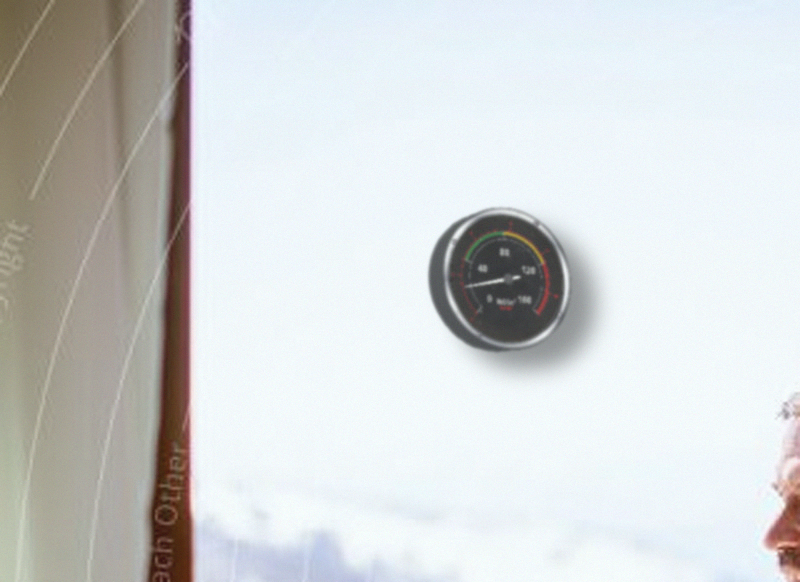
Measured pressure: 20 psi
